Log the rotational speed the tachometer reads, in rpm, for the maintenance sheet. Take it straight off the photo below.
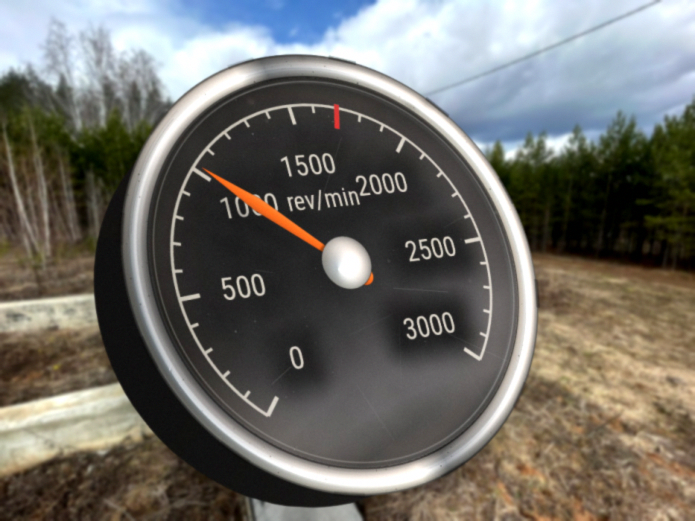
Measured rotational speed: 1000 rpm
